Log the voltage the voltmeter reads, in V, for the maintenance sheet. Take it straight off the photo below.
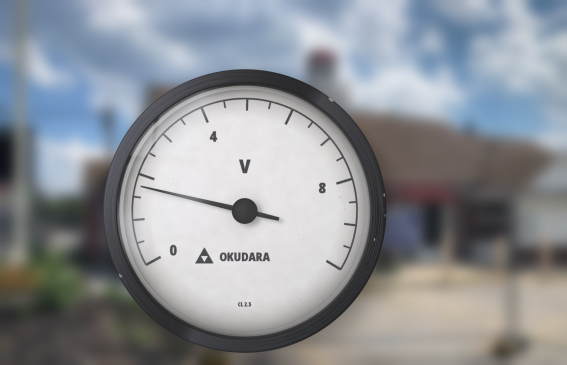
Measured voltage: 1.75 V
